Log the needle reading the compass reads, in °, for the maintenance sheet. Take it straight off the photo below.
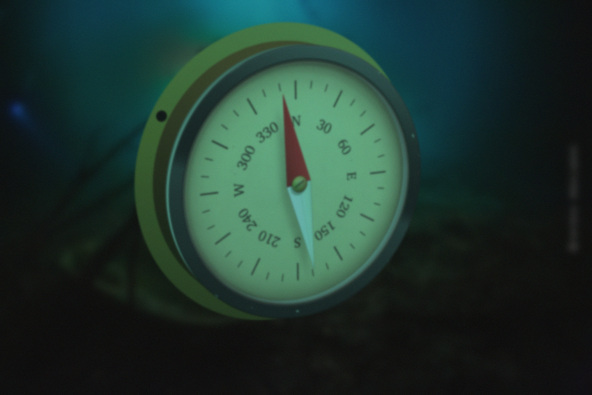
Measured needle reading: 350 °
